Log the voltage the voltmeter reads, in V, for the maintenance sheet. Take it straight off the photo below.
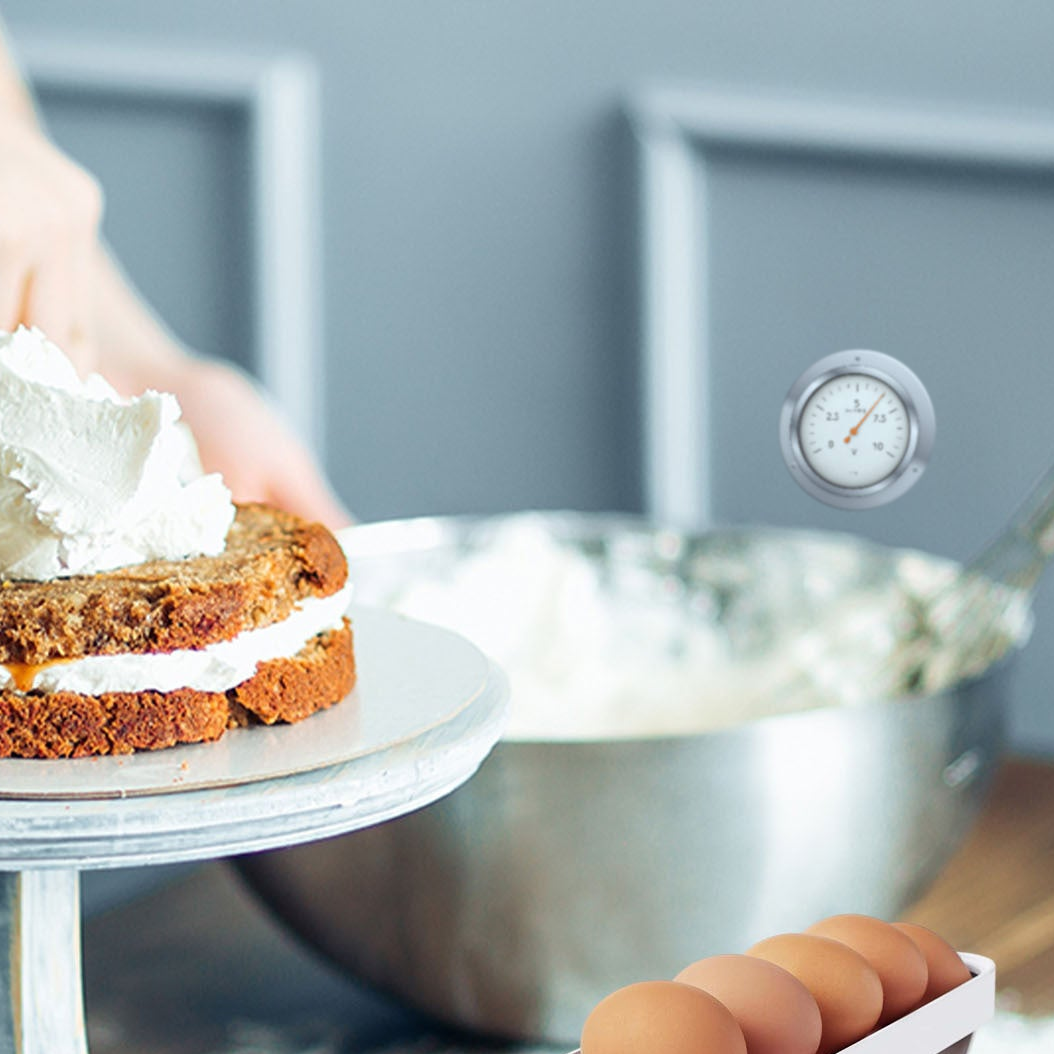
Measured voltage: 6.5 V
